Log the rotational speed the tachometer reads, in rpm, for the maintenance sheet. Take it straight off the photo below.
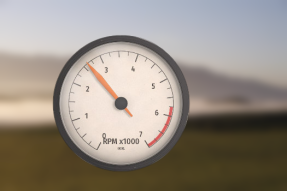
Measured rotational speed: 2625 rpm
